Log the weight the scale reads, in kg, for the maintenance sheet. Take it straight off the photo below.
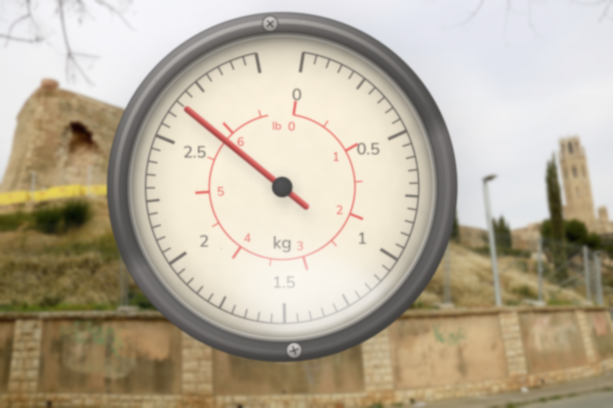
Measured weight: 2.65 kg
